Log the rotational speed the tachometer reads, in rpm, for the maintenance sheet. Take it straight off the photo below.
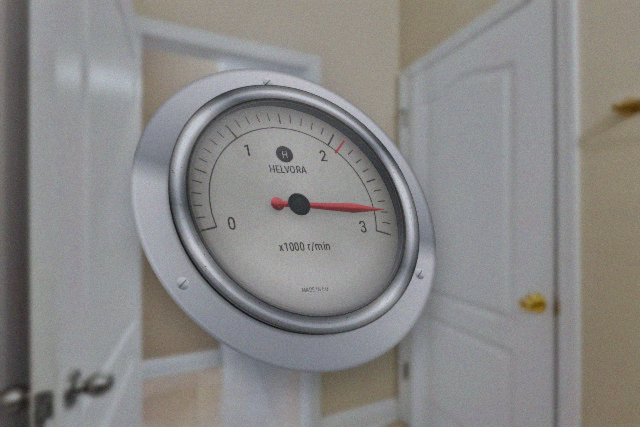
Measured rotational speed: 2800 rpm
